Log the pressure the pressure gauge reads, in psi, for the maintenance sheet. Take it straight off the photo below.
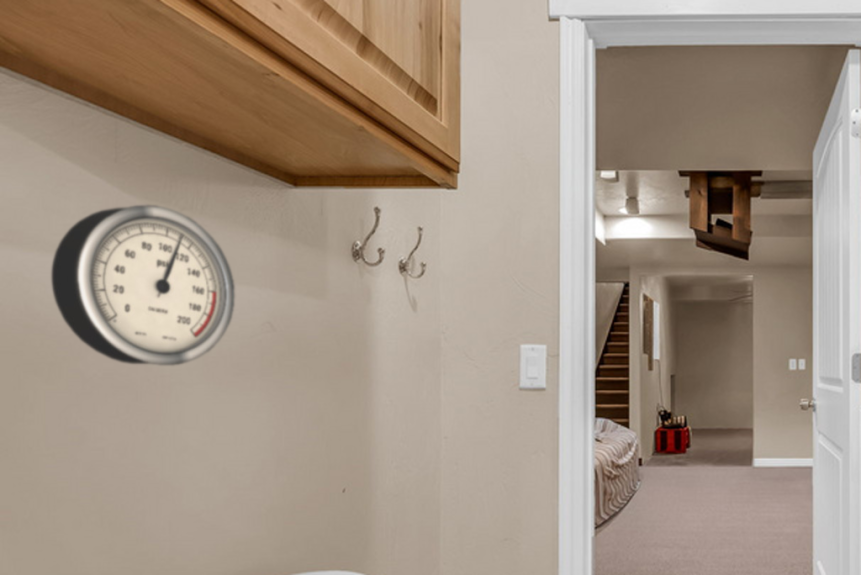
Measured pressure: 110 psi
